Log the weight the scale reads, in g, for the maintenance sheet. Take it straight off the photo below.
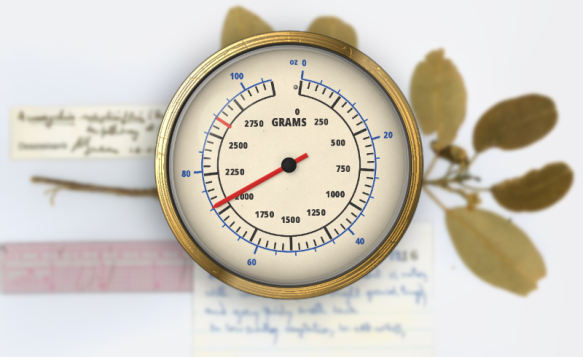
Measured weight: 2050 g
